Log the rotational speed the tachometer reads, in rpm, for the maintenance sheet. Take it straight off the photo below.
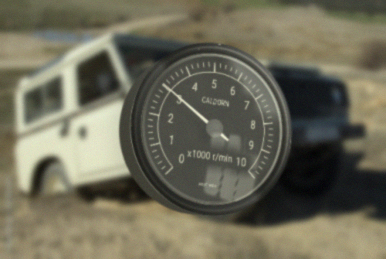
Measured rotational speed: 3000 rpm
